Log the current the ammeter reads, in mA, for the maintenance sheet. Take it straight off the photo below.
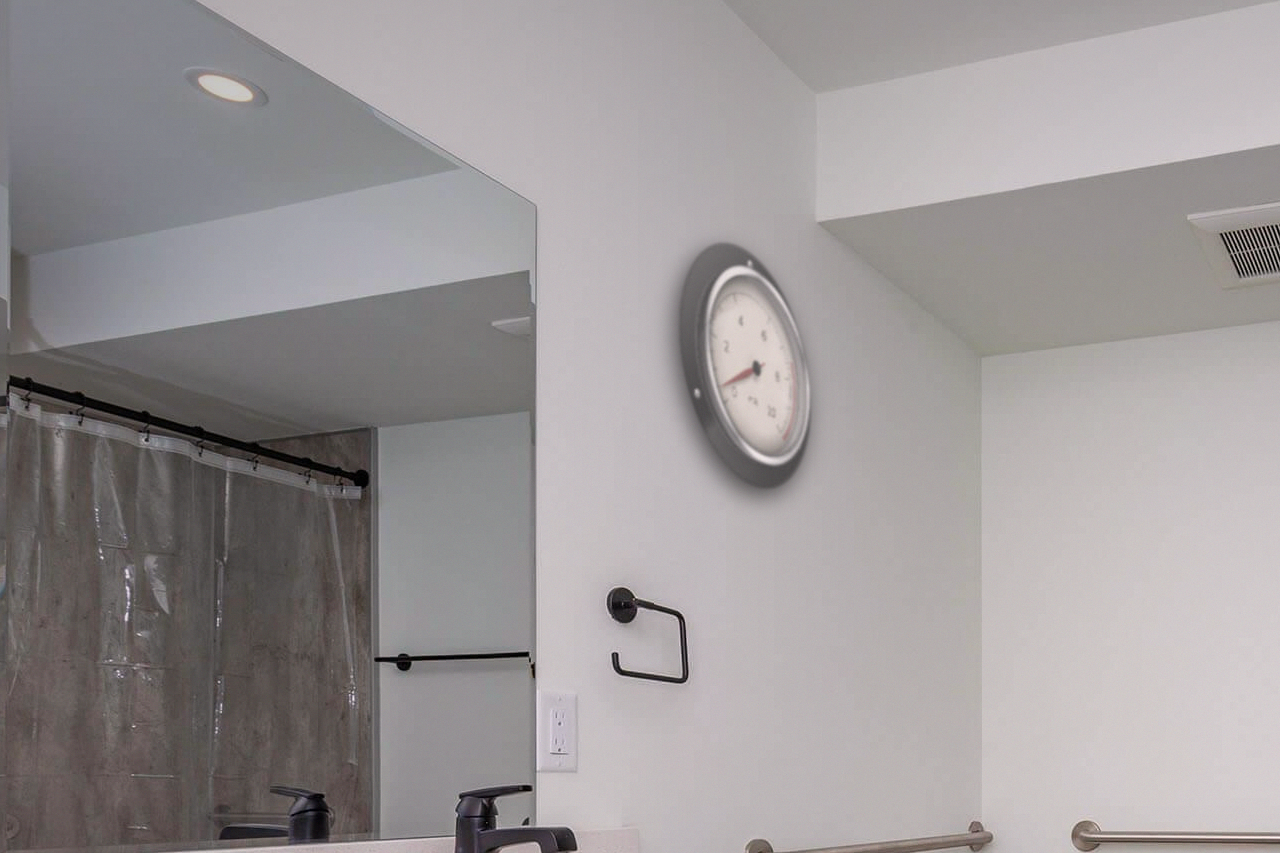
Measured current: 0.5 mA
